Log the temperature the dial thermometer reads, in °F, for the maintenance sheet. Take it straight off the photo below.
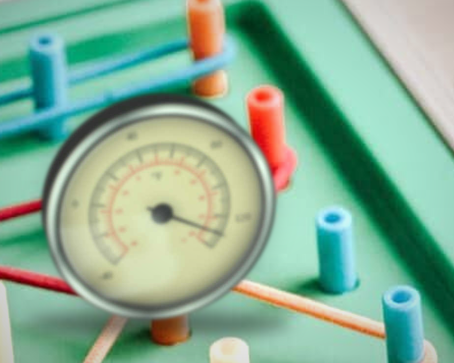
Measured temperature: 130 °F
